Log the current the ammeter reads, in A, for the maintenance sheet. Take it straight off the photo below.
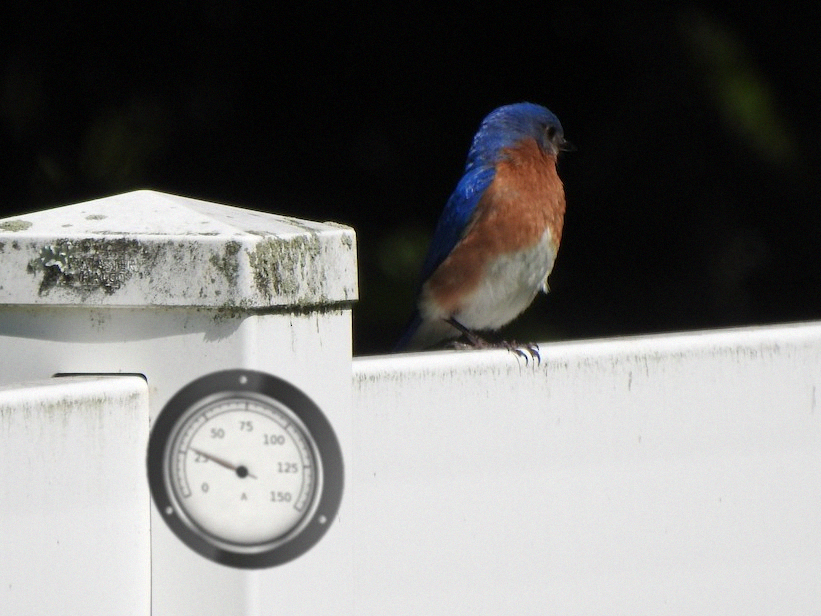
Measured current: 30 A
